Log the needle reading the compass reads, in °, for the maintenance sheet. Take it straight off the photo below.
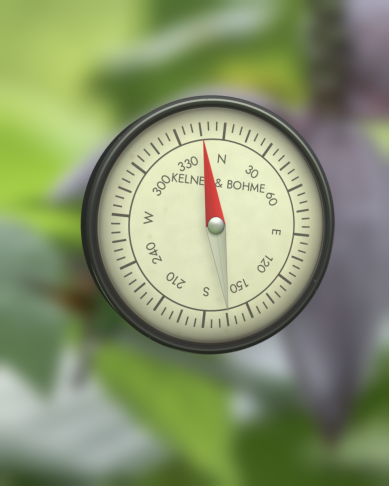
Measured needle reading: 345 °
